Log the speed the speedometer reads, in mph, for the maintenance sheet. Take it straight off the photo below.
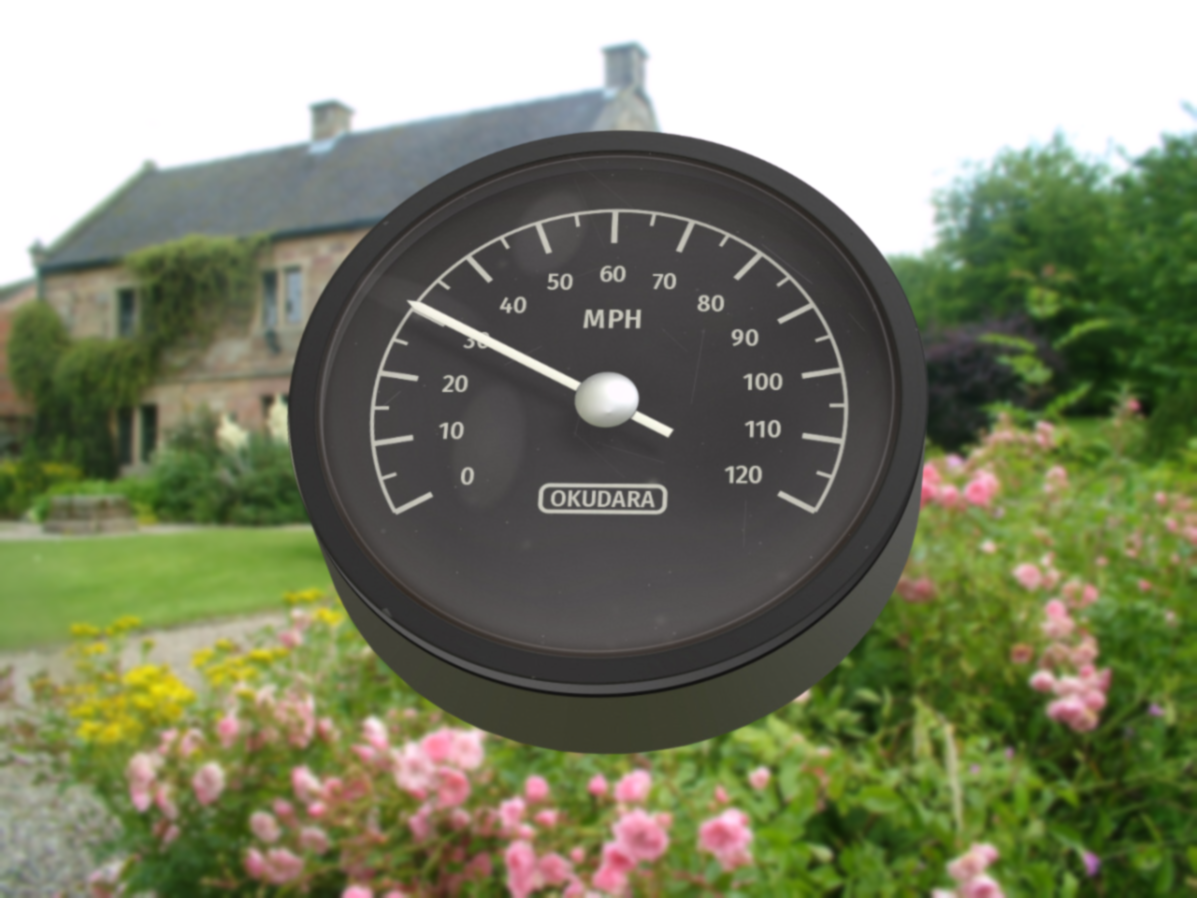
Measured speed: 30 mph
